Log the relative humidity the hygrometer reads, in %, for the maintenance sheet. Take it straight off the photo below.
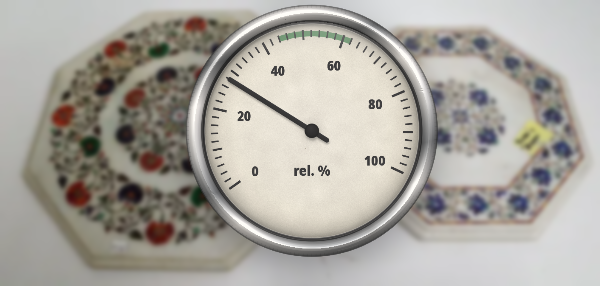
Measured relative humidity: 28 %
